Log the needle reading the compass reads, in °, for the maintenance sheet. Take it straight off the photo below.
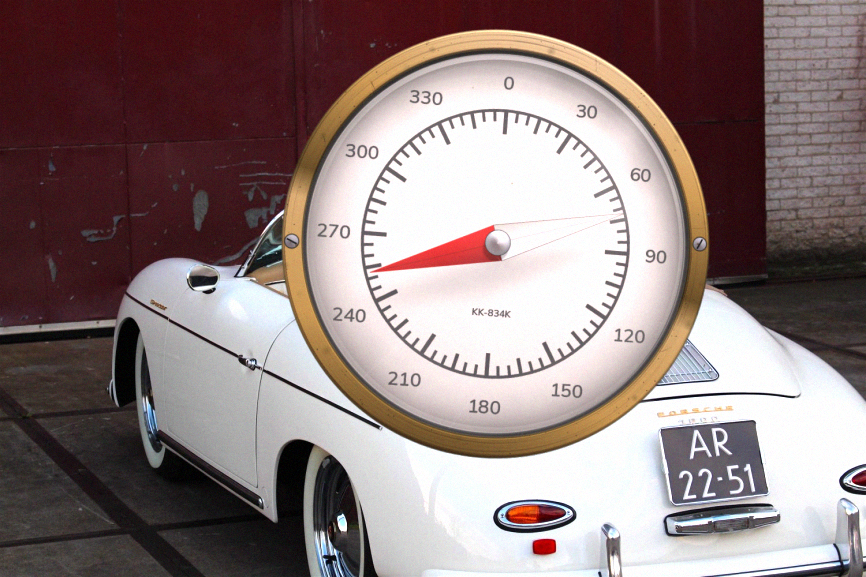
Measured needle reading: 252.5 °
